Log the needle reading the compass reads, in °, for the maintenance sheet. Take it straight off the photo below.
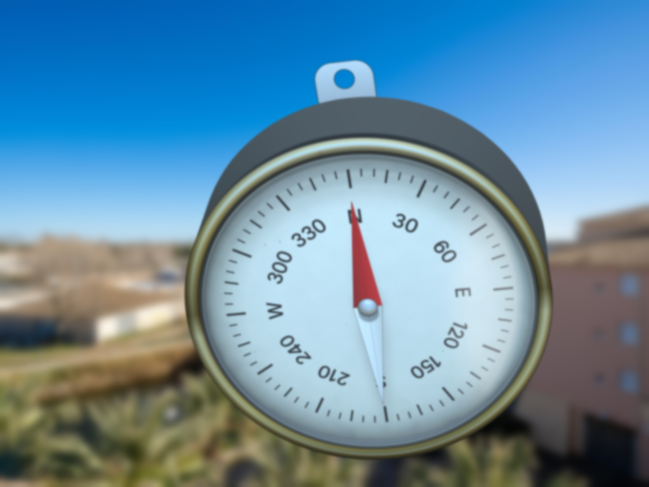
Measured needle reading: 0 °
